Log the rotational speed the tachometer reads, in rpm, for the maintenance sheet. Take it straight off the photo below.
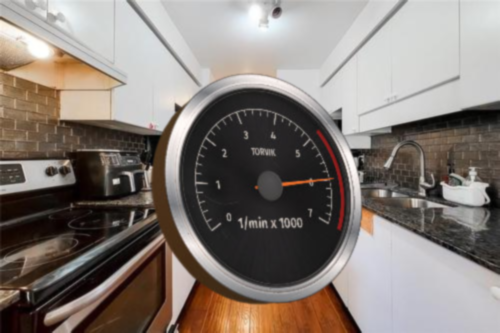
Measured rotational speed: 6000 rpm
